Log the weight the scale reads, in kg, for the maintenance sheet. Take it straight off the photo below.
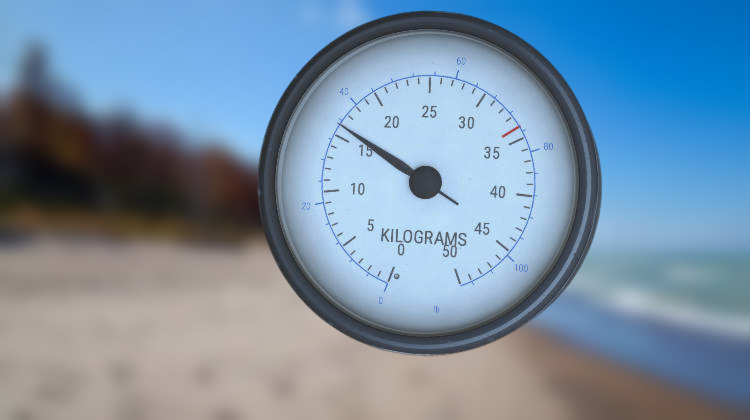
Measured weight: 16 kg
